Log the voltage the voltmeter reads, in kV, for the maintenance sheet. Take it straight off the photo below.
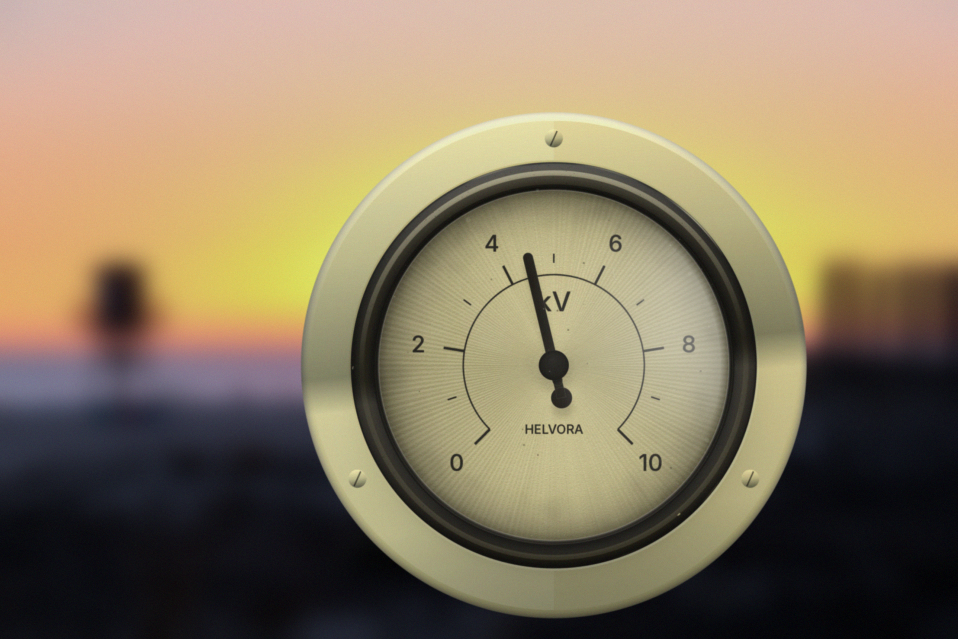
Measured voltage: 4.5 kV
